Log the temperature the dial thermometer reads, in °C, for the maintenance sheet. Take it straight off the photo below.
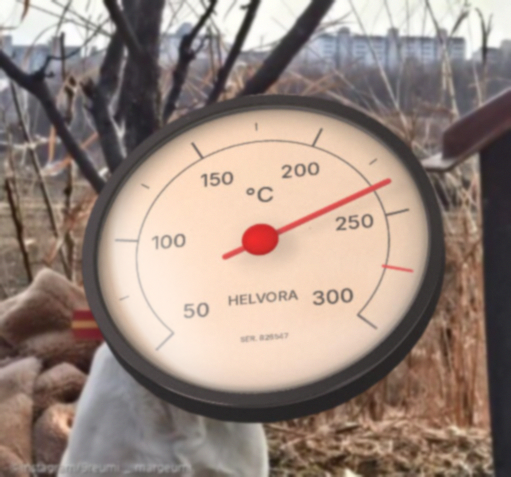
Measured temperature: 237.5 °C
